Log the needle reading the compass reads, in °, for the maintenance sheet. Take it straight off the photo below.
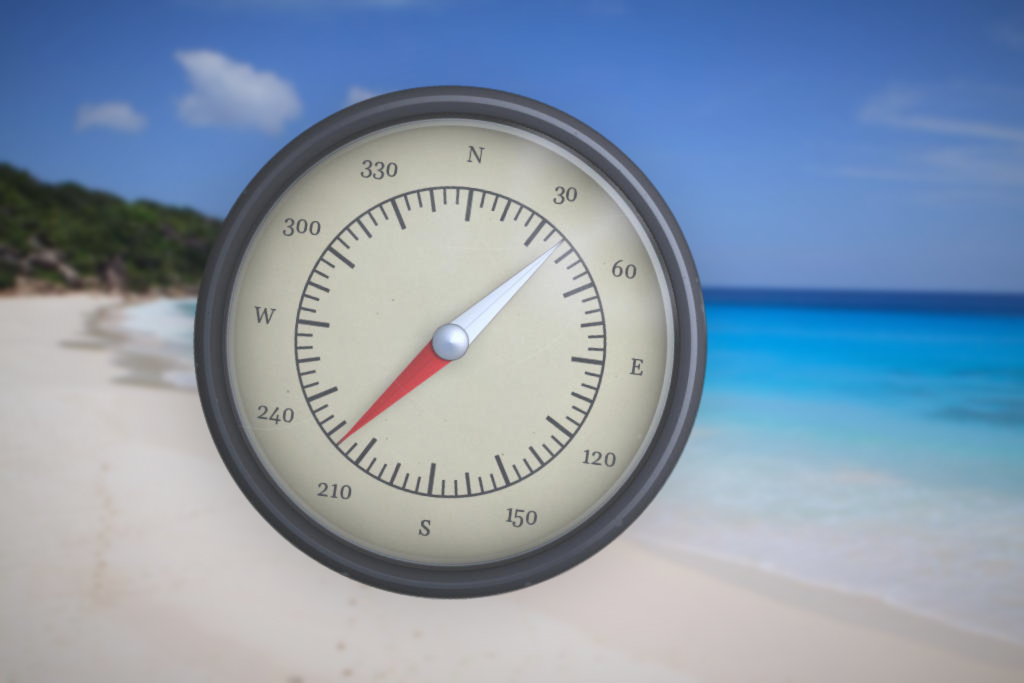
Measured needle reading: 220 °
